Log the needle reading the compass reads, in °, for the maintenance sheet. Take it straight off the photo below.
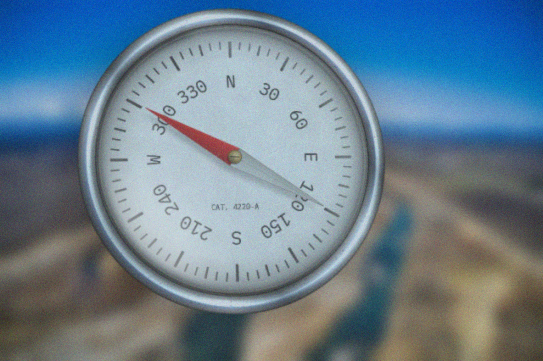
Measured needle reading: 300 °
